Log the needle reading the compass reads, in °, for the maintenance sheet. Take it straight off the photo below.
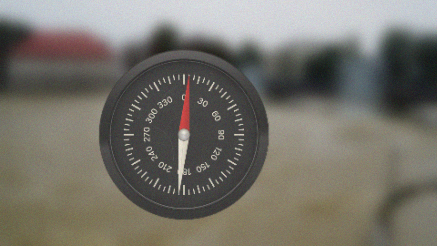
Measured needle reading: 5 °
